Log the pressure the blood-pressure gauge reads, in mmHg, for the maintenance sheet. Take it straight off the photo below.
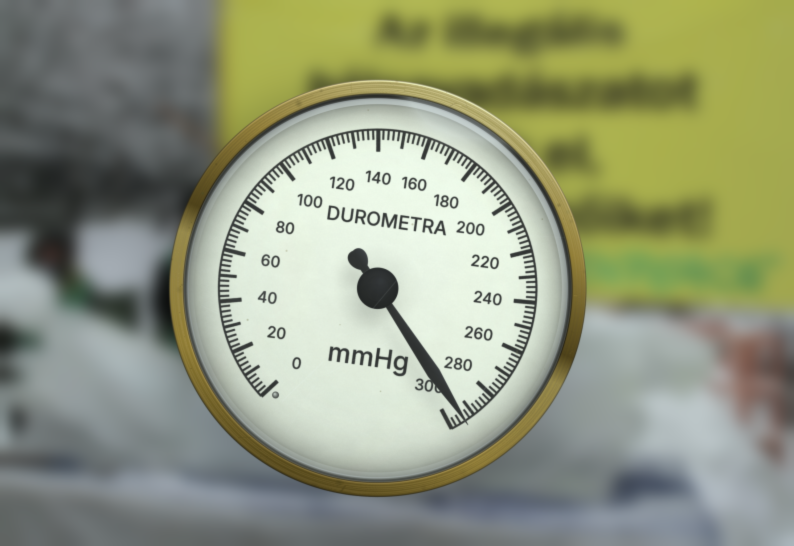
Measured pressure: 294 mmHg
